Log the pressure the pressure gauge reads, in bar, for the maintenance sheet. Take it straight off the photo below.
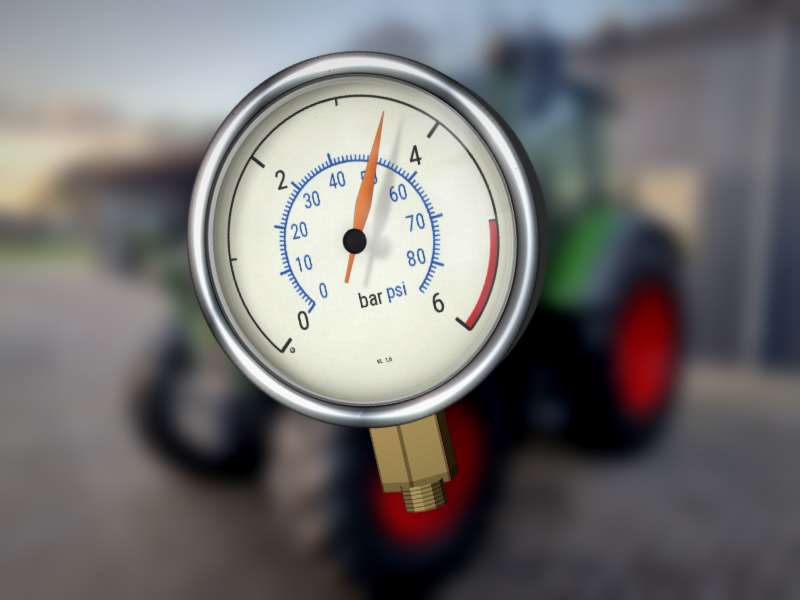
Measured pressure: 3.5 bar
